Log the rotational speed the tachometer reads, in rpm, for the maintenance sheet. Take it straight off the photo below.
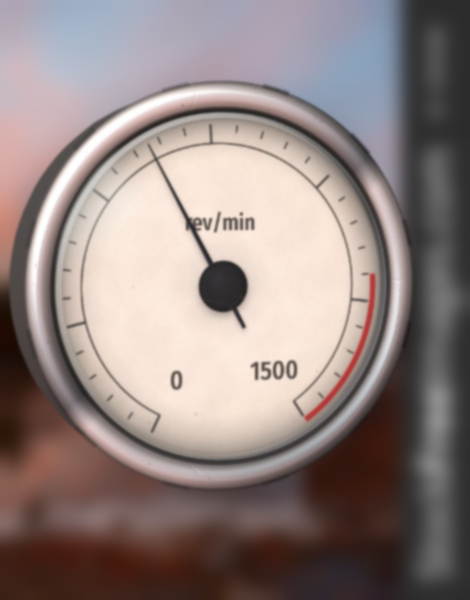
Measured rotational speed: 625 rpm
